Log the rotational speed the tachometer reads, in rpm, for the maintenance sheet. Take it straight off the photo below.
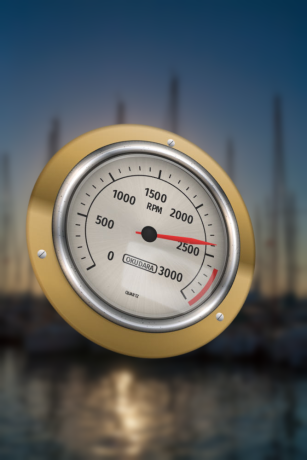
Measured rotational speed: 2400 rpm
